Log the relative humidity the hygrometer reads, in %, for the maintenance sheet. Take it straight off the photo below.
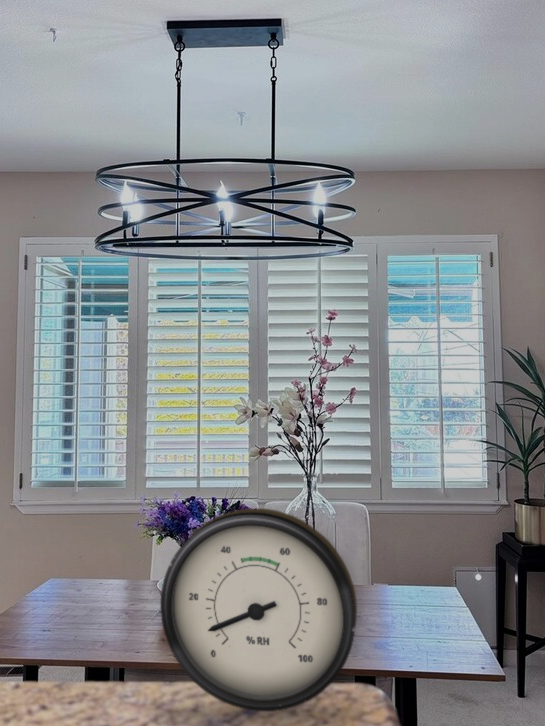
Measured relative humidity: 8 %
